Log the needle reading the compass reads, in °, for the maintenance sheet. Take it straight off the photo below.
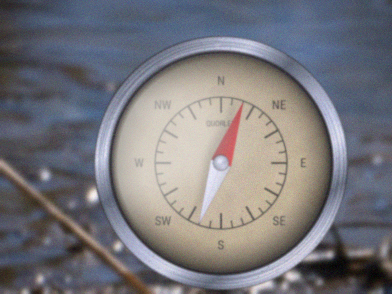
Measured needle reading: 20 °
